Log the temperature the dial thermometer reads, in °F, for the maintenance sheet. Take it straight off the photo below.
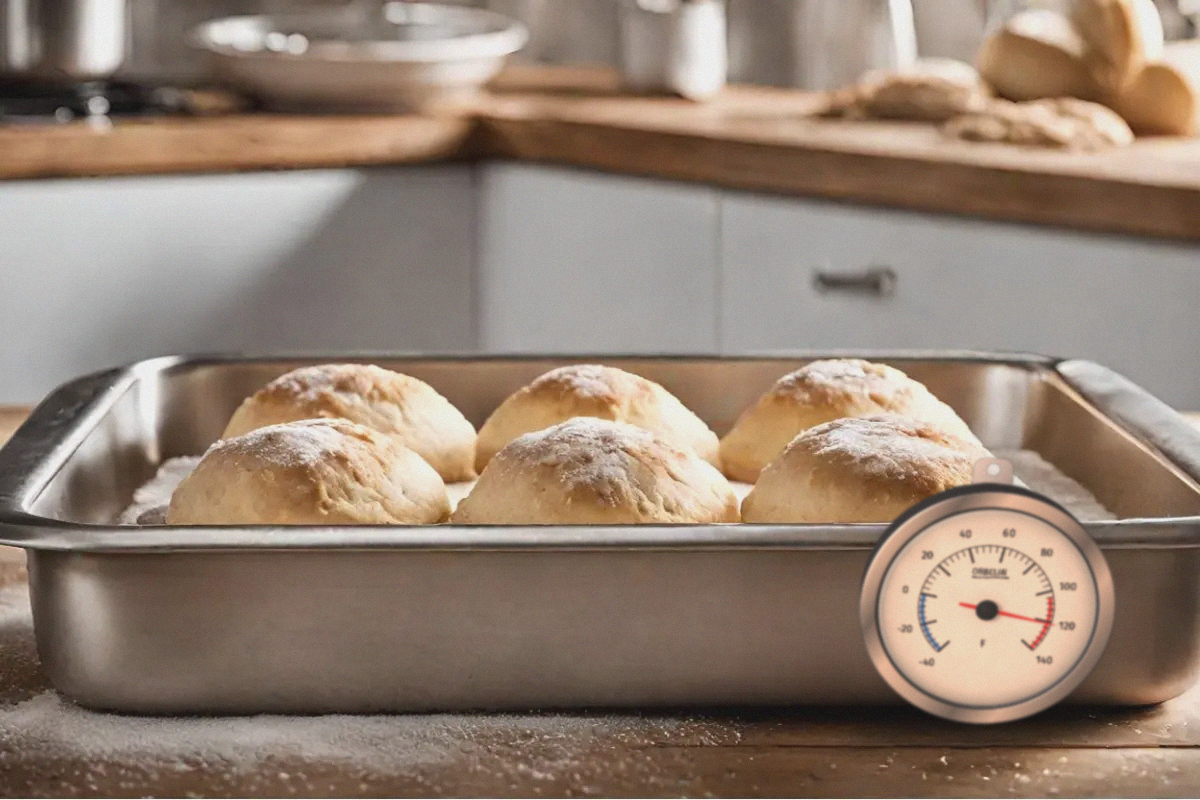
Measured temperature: 120 °F
